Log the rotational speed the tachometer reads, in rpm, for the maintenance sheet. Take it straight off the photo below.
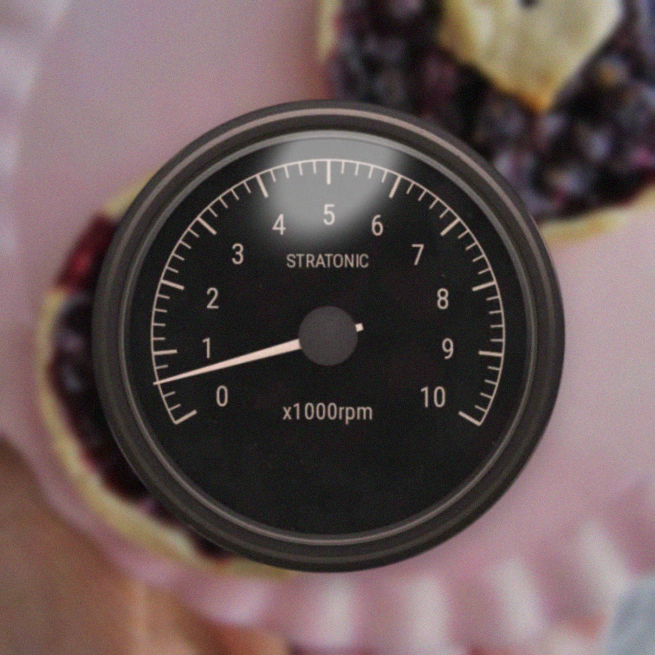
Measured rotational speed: 600 rpm
